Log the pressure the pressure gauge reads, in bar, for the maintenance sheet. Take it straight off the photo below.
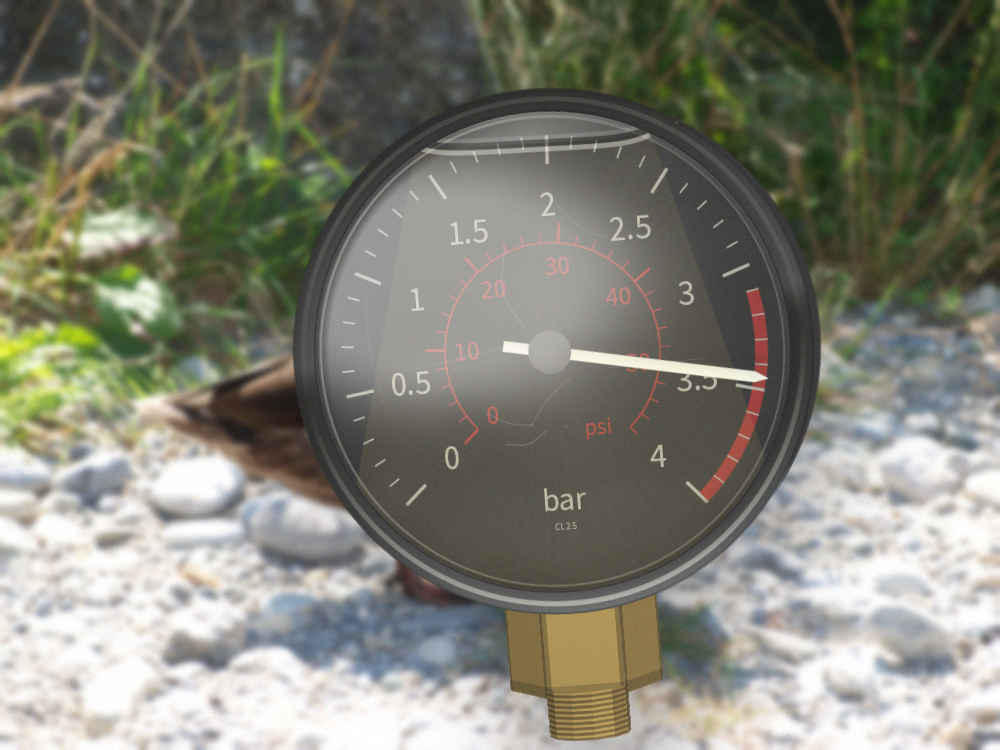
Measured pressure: 3.45 bar
